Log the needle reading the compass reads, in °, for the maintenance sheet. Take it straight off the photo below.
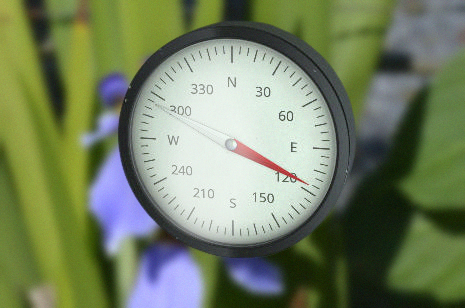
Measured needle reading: 115 °
